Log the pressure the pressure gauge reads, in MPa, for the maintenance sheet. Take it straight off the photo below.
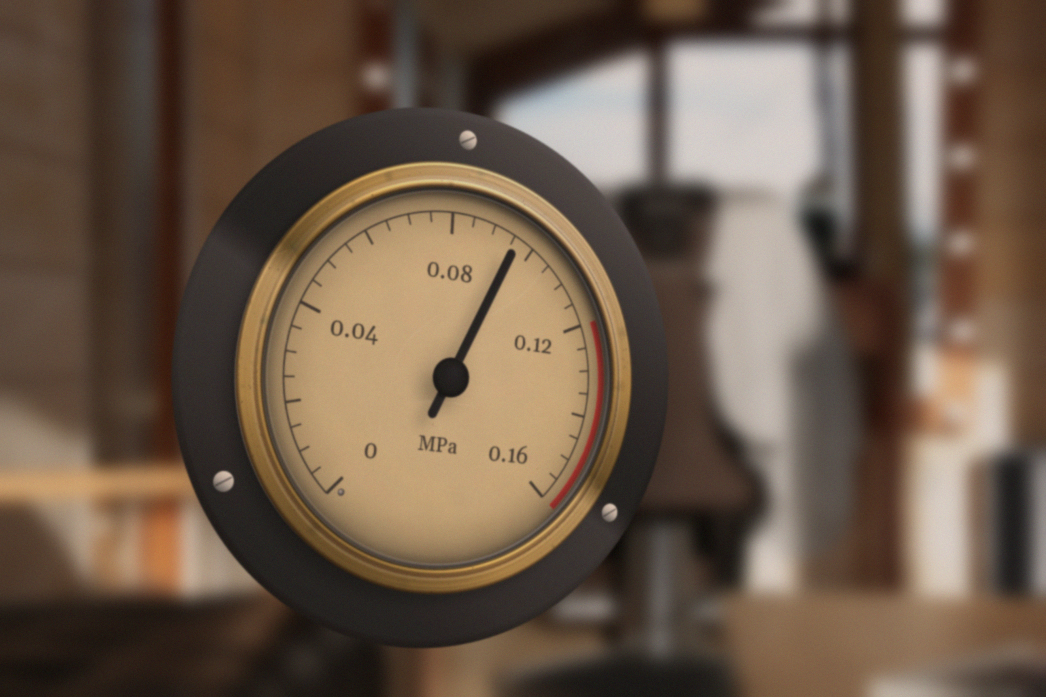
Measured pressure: 0.095 MPa
